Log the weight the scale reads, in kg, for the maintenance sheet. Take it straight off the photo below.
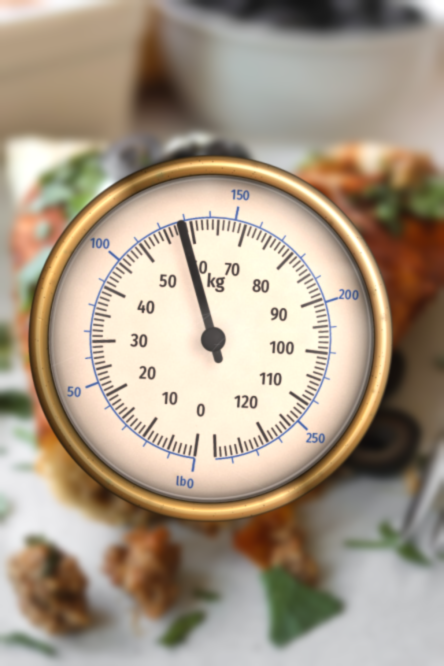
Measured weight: 58 kg
